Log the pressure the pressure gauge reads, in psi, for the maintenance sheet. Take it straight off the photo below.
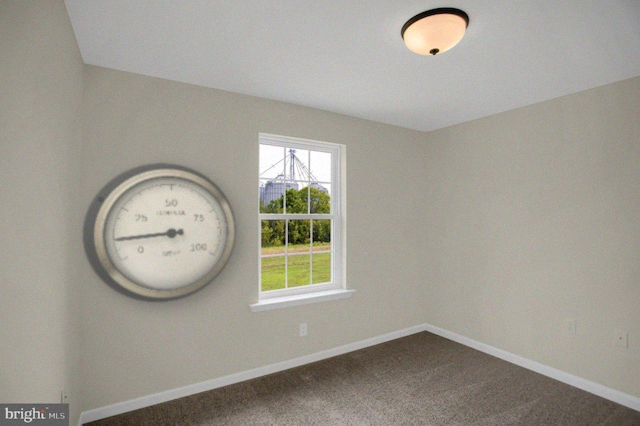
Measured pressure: 10 psi
